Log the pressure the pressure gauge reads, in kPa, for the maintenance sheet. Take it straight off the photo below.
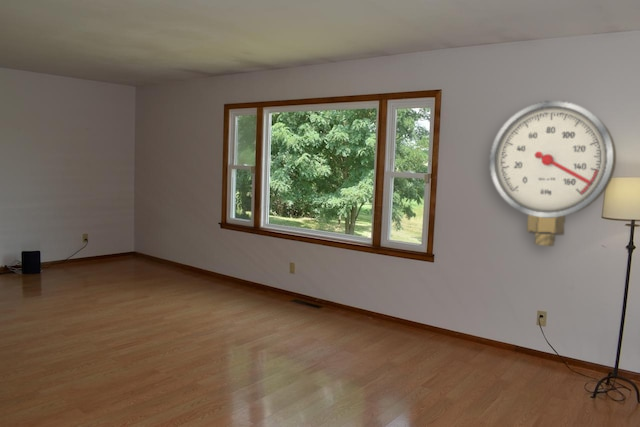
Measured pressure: 150 kPa
